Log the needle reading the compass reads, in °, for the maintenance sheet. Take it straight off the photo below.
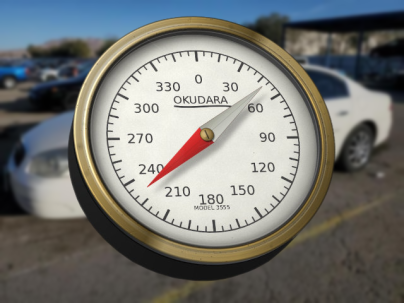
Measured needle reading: 230 °
